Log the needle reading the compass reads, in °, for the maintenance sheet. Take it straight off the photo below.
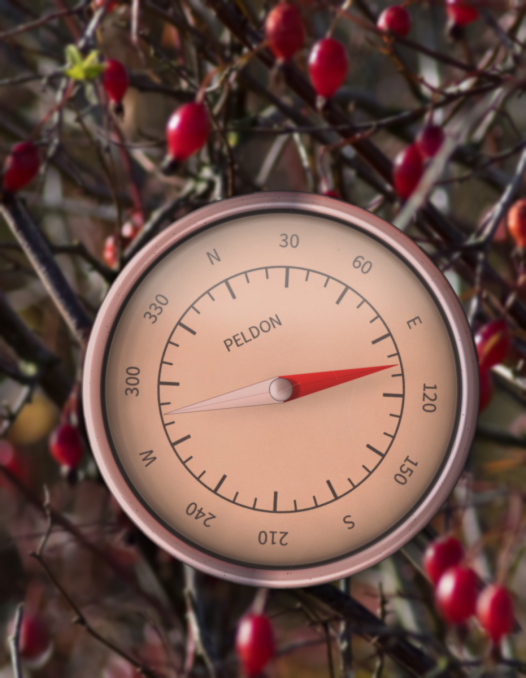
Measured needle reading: 105 °
